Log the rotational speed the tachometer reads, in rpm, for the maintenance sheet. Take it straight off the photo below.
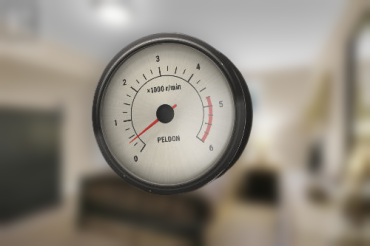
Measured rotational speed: 375 rpm
